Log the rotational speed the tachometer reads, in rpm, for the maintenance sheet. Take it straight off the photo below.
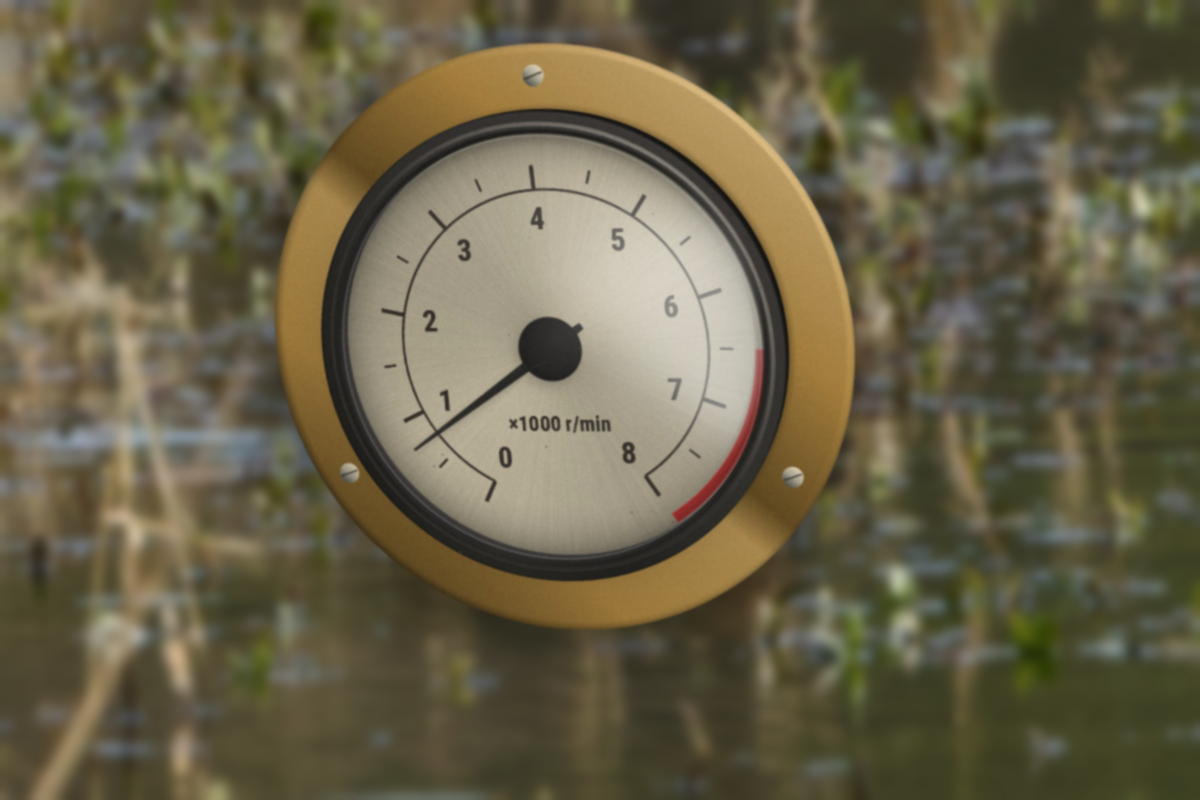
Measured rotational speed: 750 rpm
